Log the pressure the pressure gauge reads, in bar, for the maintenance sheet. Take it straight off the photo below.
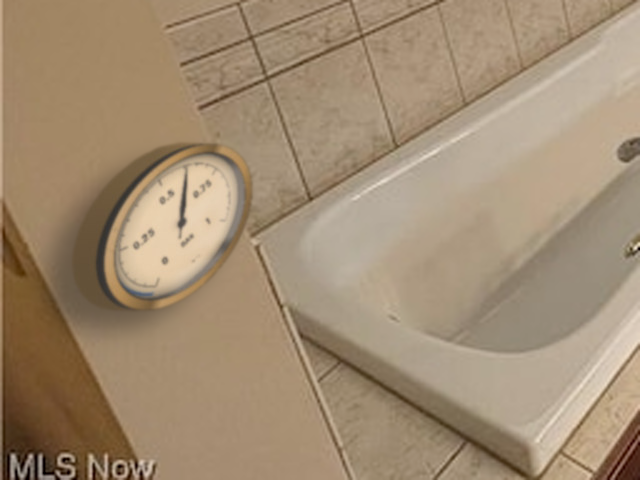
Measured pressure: 0.6 bar
